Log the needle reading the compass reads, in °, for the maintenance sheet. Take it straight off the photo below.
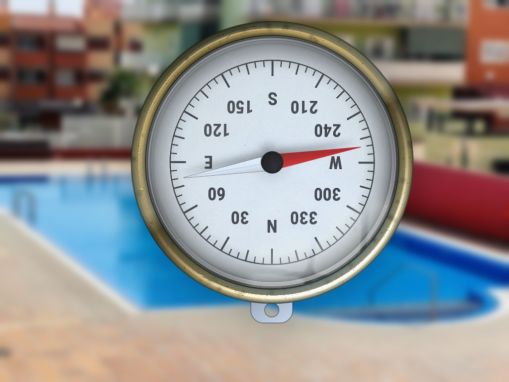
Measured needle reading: 260 °
